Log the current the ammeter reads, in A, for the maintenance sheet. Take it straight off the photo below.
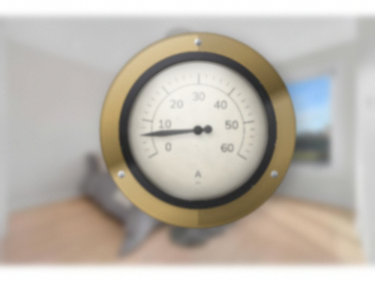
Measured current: 6 A
